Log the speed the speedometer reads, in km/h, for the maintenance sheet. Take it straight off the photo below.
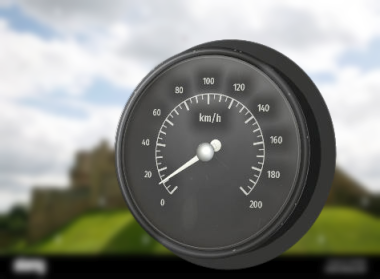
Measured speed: 10 km/h
